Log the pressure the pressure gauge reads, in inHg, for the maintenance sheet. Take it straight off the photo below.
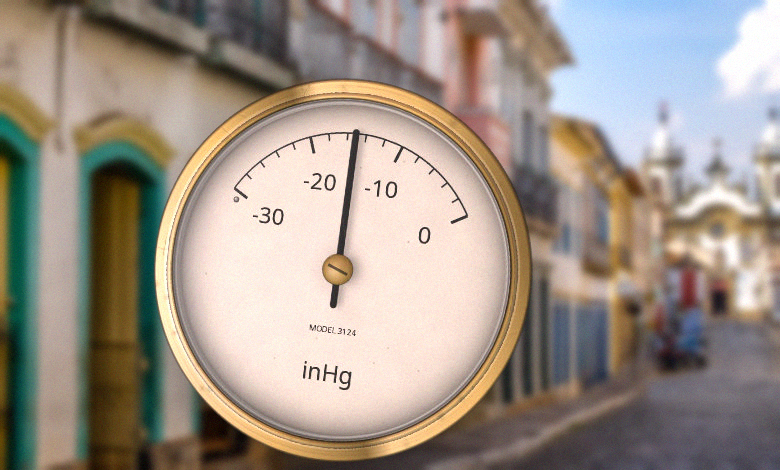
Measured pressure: -15 inHg
